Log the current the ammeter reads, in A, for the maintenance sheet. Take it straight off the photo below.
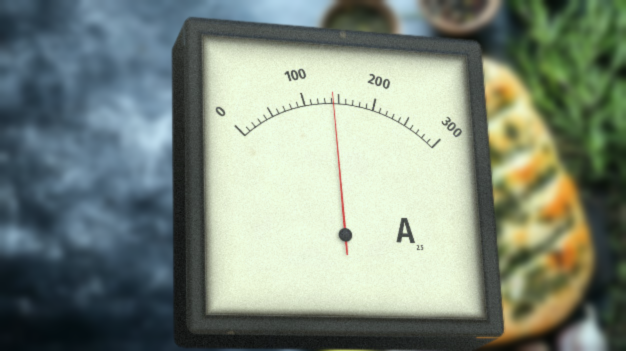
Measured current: 140 A
